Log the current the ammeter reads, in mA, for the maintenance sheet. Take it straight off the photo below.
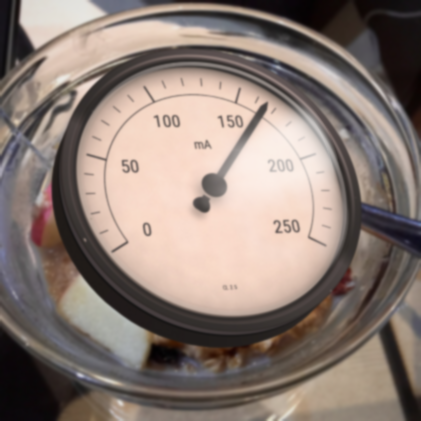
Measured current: 165 mA
